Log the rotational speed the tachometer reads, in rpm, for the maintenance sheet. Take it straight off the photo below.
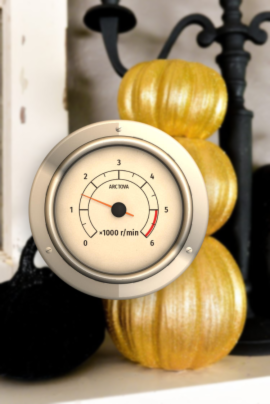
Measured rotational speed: 1500 rpm
